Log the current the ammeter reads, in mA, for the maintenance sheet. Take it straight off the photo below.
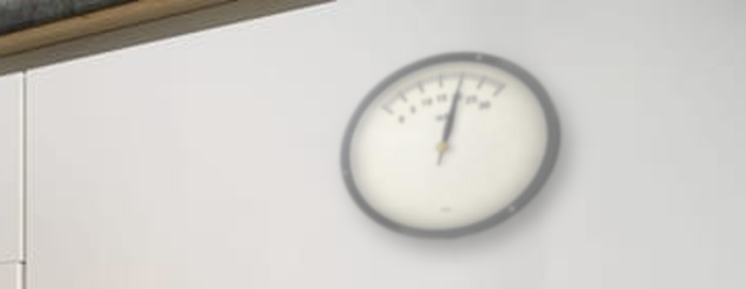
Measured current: 20 mA
